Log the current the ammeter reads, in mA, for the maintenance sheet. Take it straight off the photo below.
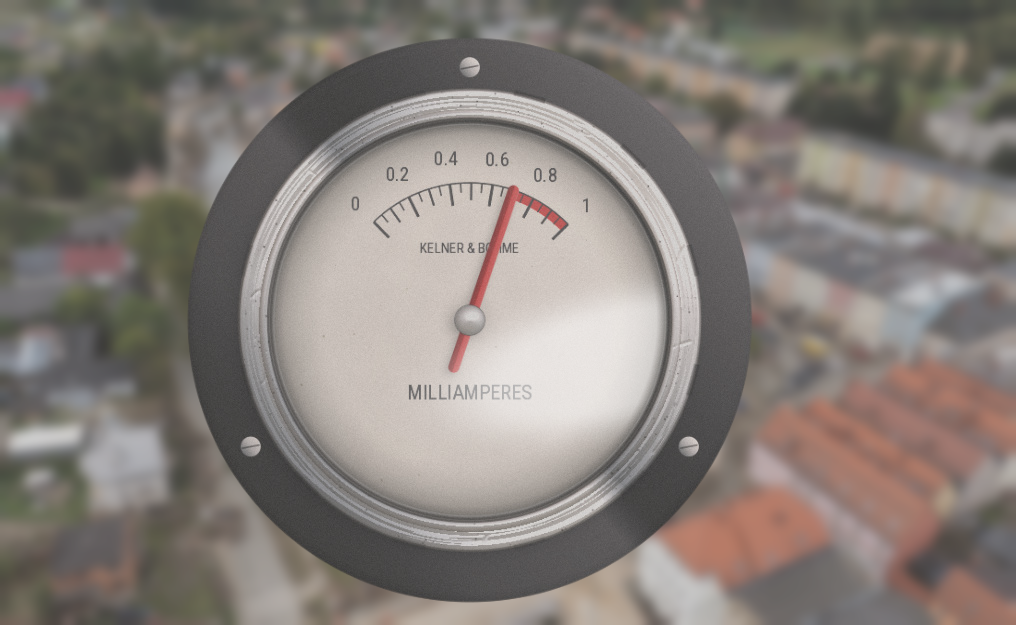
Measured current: 0.7 mA
